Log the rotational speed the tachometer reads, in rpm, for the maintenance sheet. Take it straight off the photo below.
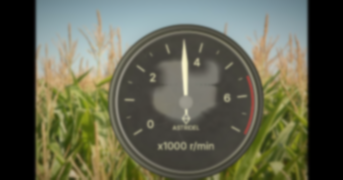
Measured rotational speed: 3500 rpm
